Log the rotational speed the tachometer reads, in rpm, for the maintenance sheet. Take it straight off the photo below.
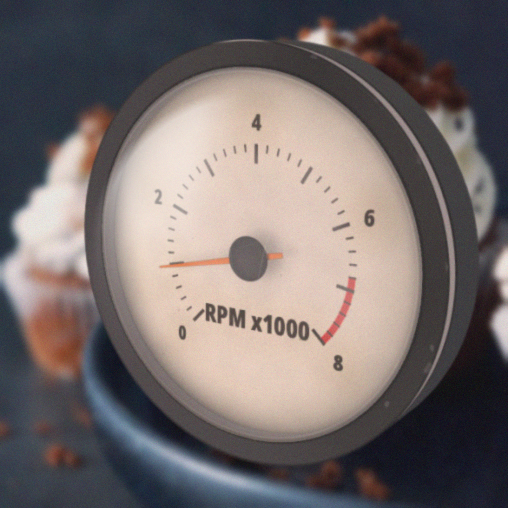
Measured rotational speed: 1000 rpm
